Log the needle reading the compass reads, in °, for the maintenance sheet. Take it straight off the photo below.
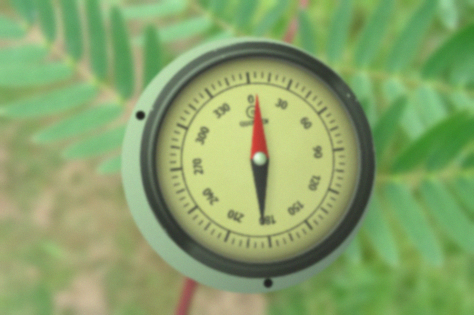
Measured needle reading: 5 °
